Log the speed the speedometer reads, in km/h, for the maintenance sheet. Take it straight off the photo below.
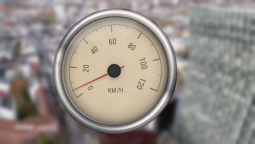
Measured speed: 5 km/h
